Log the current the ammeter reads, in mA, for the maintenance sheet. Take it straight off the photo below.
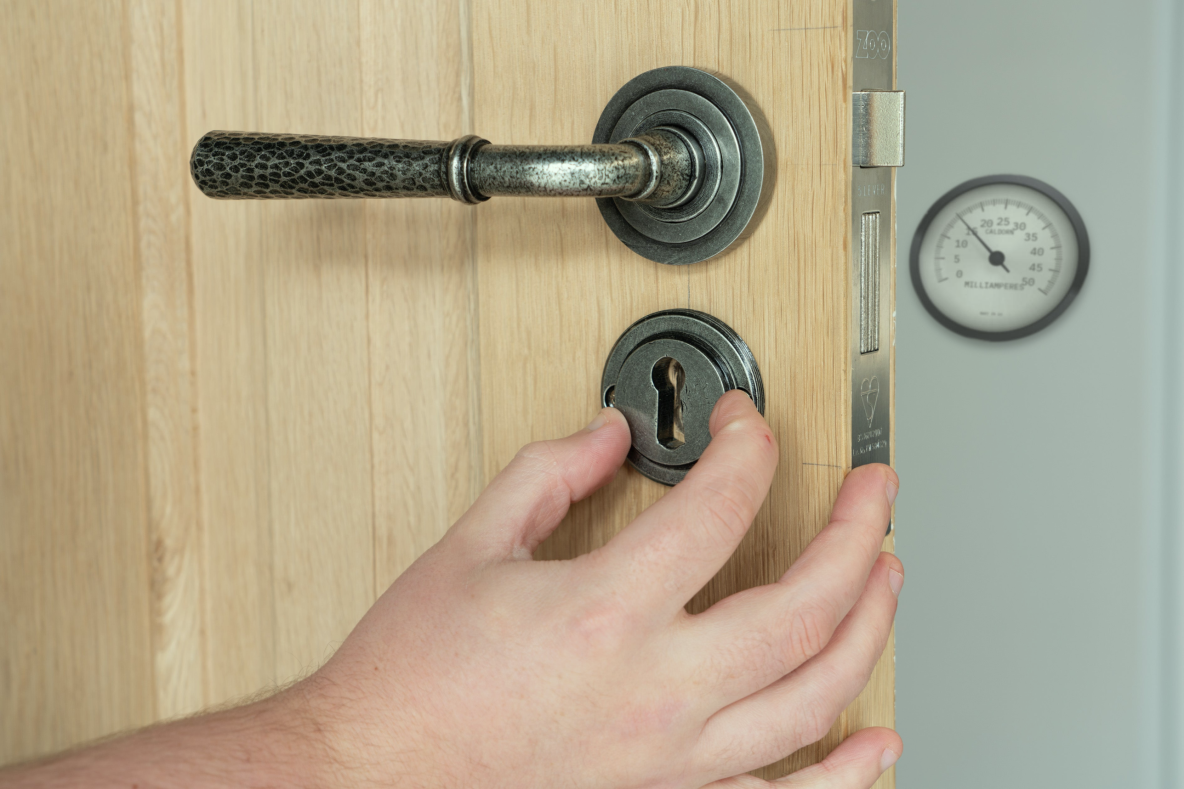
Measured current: 15 mA
